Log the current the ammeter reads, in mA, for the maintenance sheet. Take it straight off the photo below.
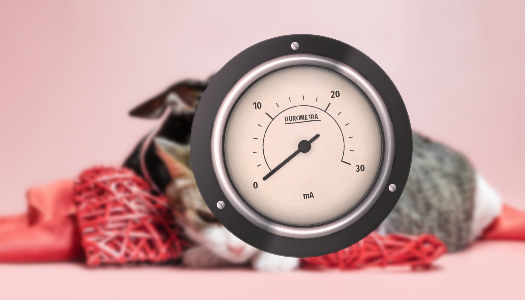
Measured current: 0 mA
